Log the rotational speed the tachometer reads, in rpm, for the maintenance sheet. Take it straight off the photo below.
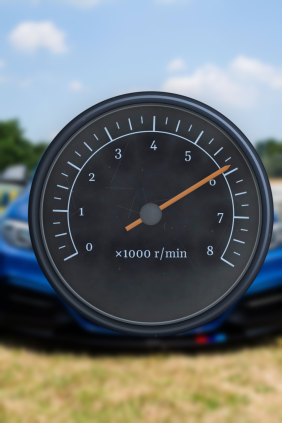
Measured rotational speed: 5875 rpm
